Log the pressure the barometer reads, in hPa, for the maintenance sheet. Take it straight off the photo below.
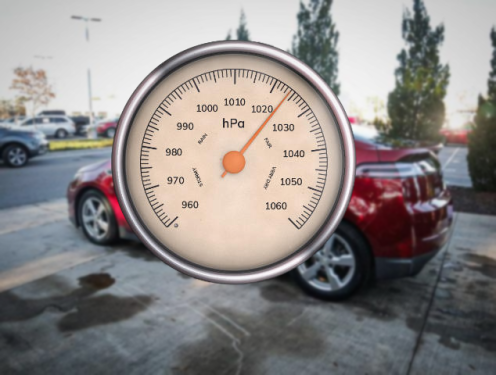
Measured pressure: 1024 hPa
